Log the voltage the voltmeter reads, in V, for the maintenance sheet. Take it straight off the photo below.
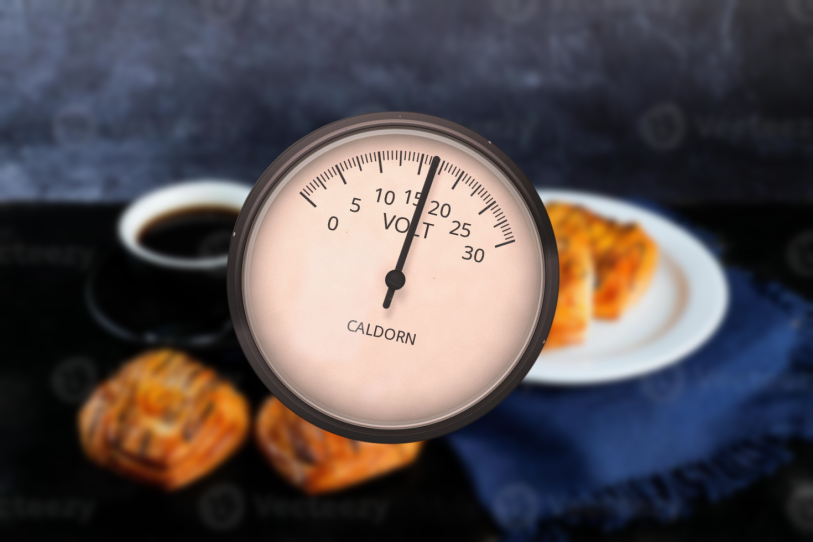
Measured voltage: 16.5 V
